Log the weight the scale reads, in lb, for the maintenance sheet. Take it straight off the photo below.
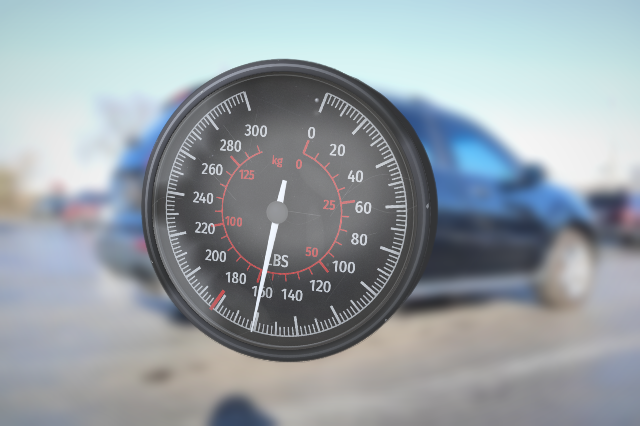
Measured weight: 160 lb
